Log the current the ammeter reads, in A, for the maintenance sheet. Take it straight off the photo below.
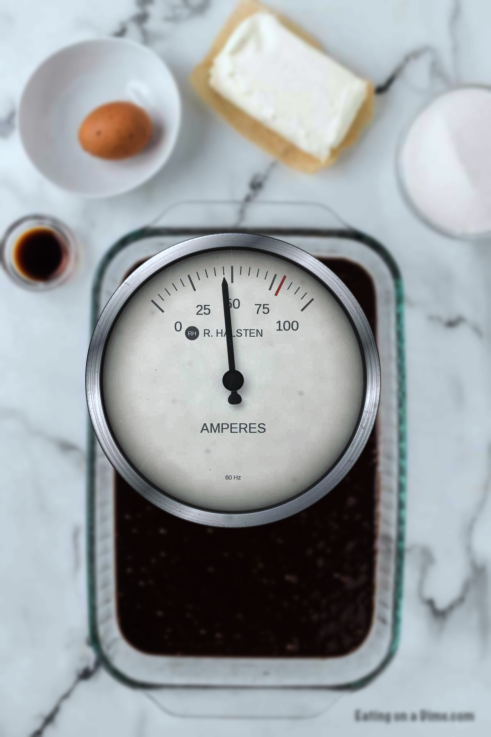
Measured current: 45 A
